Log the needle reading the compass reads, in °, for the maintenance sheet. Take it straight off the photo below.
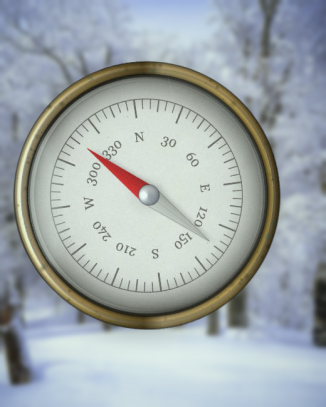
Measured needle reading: 315 °
